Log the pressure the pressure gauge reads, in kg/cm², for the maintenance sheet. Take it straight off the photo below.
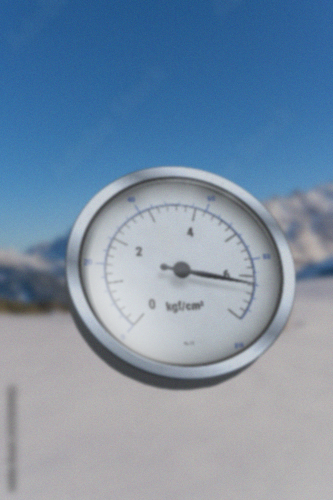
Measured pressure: 6.2 kg/cm²
